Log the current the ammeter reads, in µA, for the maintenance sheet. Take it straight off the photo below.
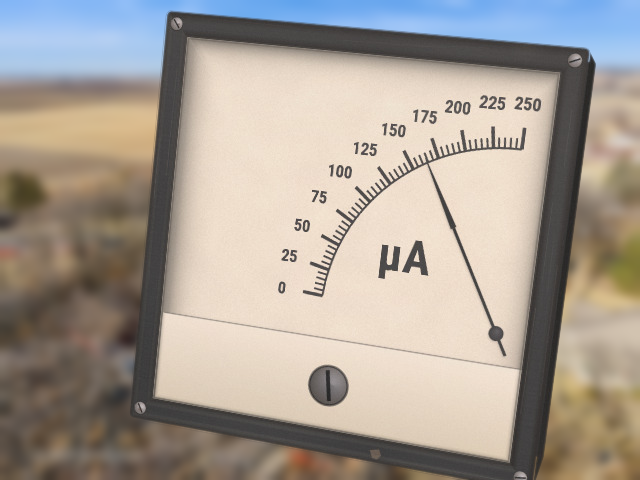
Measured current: 165 µA
